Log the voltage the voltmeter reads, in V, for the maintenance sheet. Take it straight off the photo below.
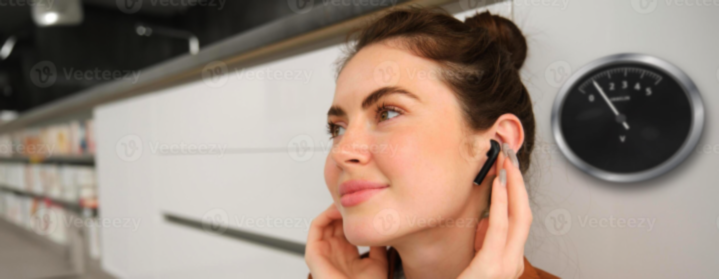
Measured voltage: 1 V
